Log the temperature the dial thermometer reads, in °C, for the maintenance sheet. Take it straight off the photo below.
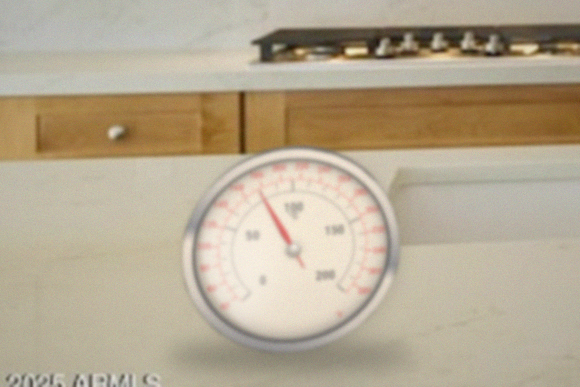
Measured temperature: 80 °C
